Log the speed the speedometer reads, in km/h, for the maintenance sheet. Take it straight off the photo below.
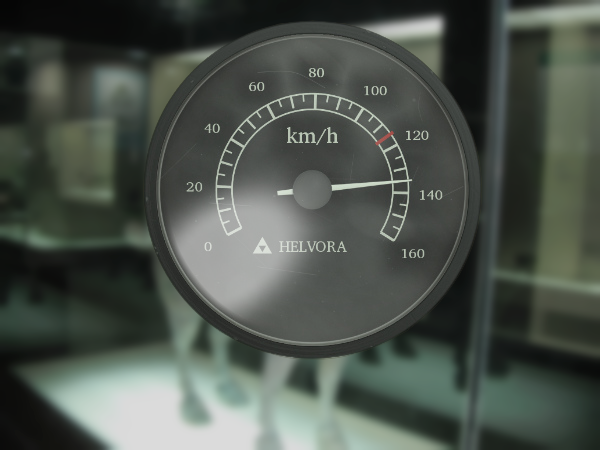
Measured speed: 135 km/h
